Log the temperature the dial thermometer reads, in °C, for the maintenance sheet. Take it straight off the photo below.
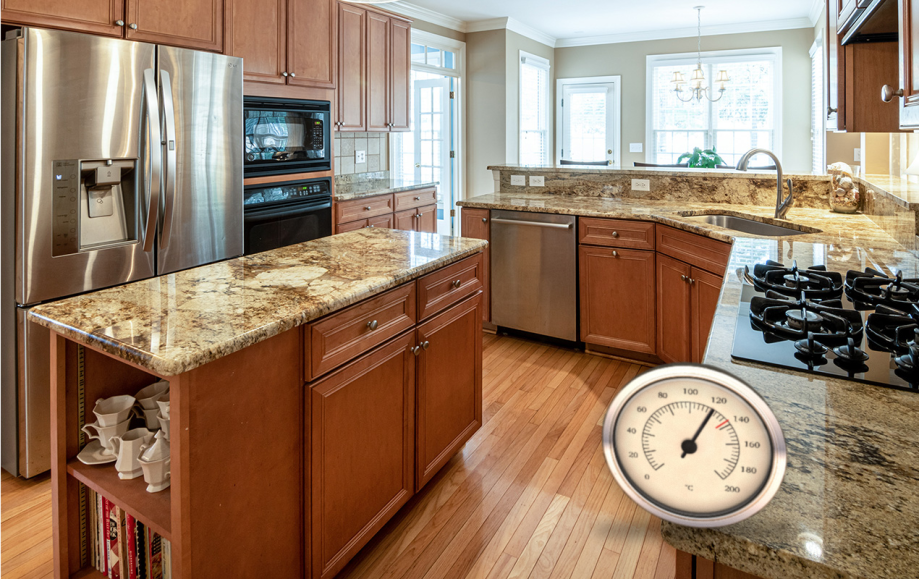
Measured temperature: 120 °C
